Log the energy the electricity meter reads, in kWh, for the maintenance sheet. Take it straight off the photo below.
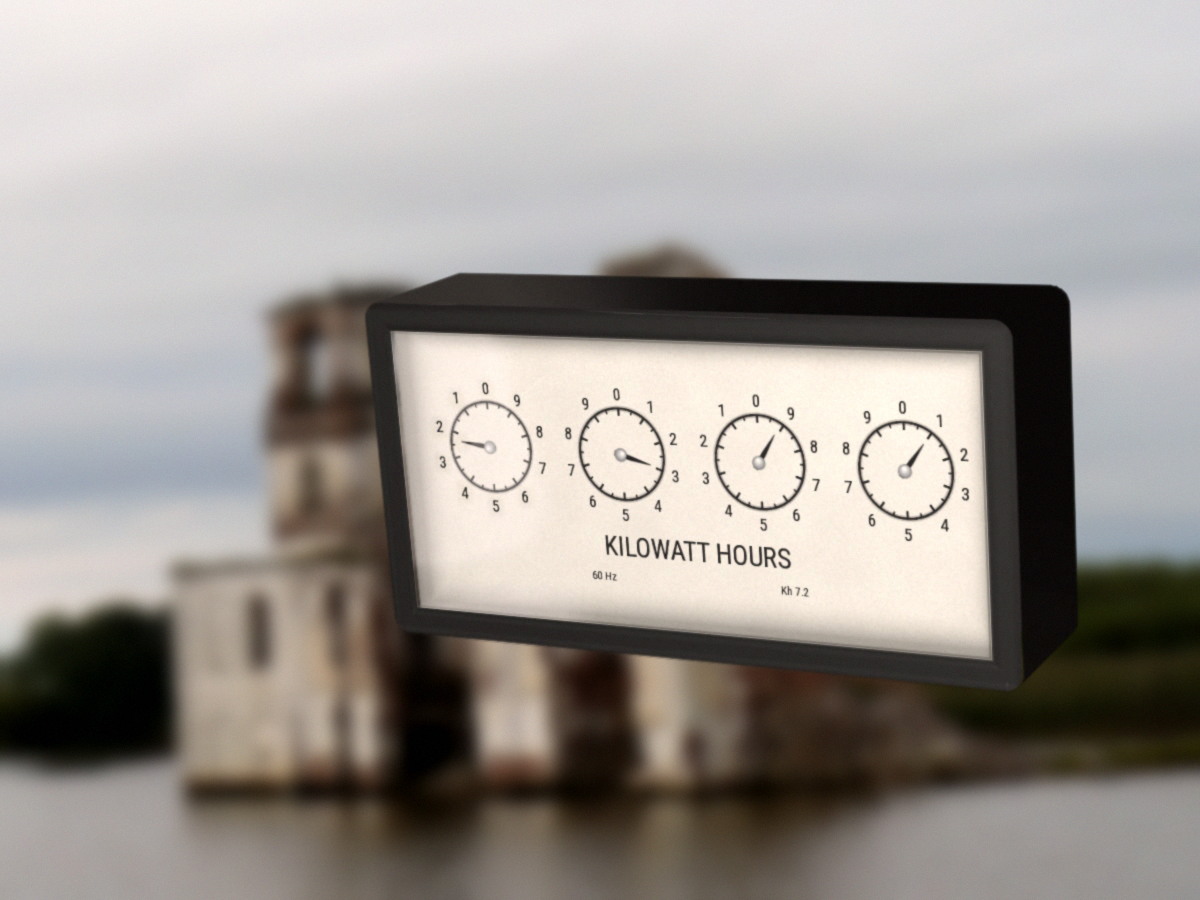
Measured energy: 2291 kWh
